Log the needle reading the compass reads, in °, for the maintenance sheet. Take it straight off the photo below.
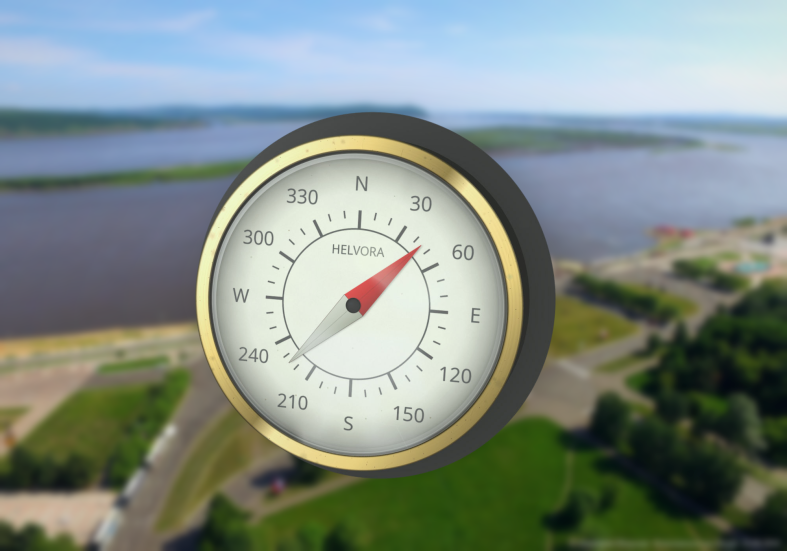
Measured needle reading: 45 °
